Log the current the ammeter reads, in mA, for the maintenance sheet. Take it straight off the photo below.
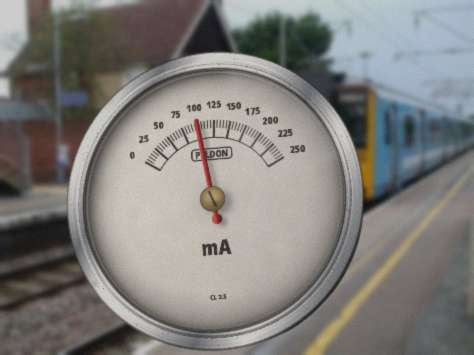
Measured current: 100 mA
